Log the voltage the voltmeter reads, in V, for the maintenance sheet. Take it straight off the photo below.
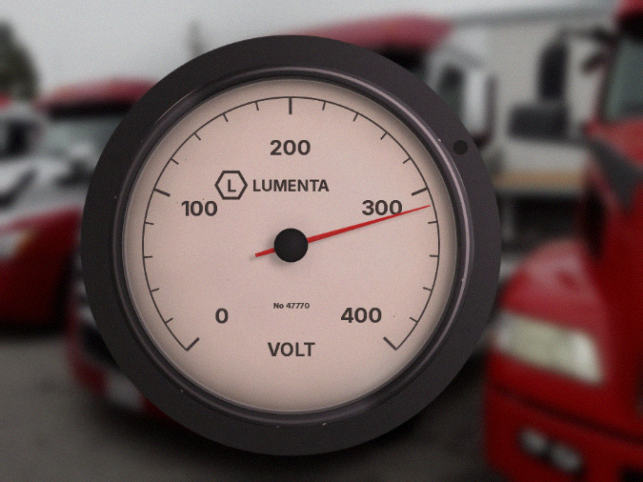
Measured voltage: 310 V
